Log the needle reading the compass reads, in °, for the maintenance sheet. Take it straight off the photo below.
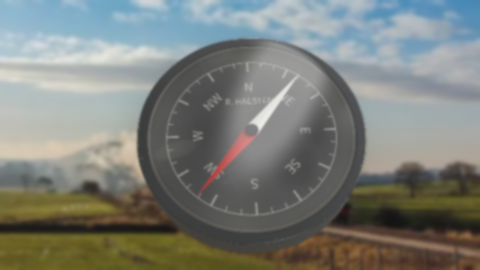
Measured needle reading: 220 °
